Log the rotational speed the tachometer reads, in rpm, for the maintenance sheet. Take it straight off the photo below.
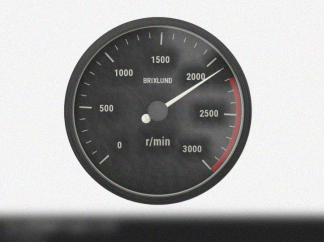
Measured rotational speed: 2100 rpm
